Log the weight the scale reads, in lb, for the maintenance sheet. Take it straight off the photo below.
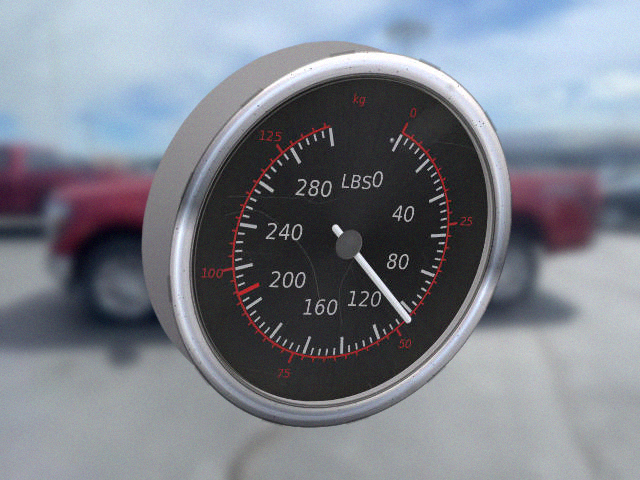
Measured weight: 104 lb
